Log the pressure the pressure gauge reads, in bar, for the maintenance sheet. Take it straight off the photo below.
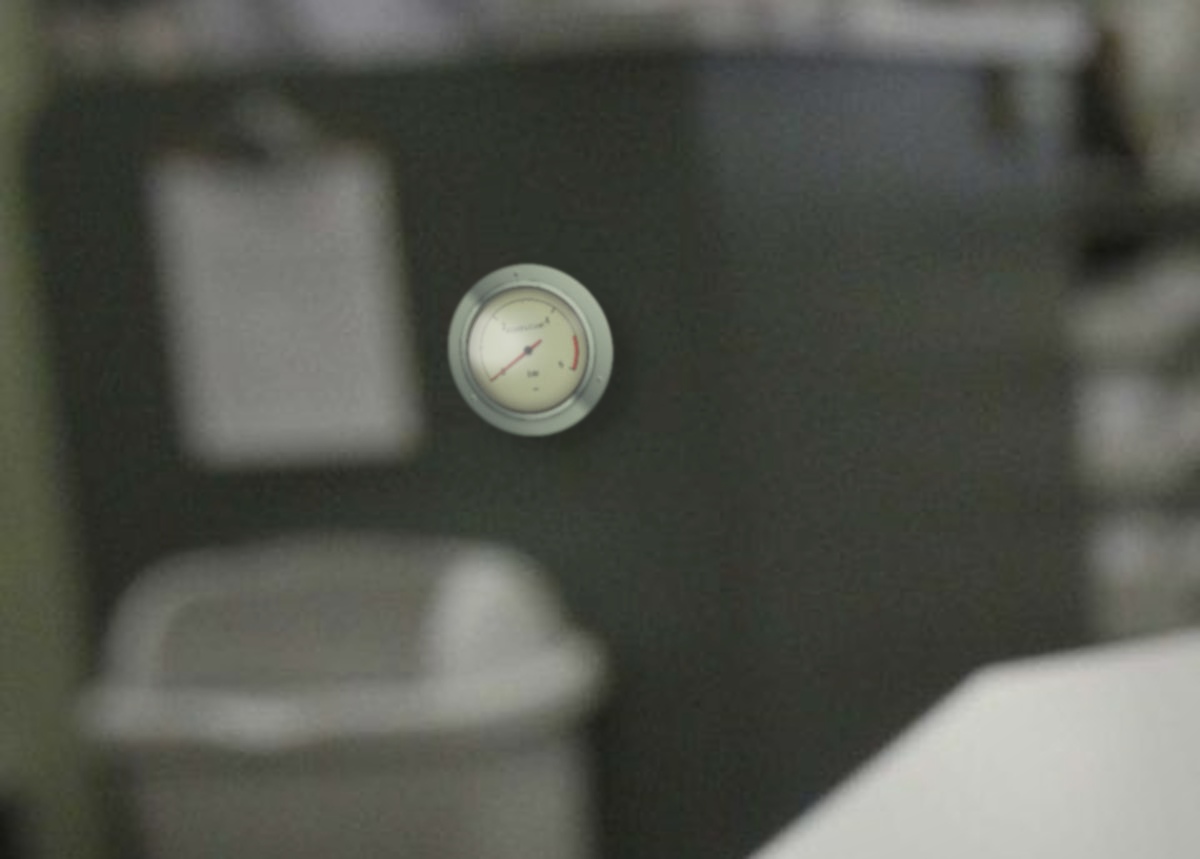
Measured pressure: 0 bar
